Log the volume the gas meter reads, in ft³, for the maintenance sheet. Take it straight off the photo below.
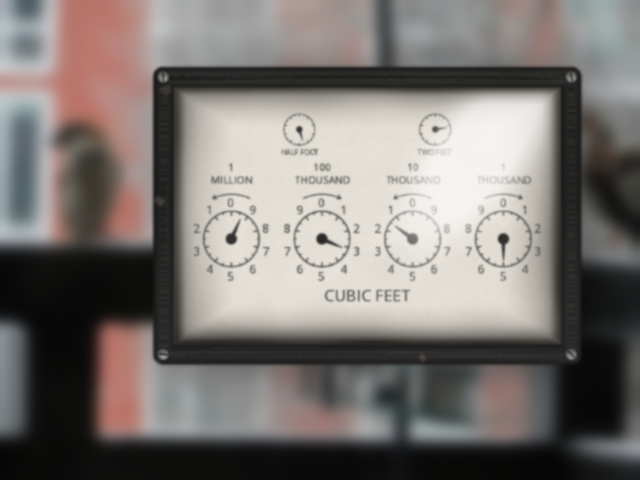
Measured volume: 931500 ft³
